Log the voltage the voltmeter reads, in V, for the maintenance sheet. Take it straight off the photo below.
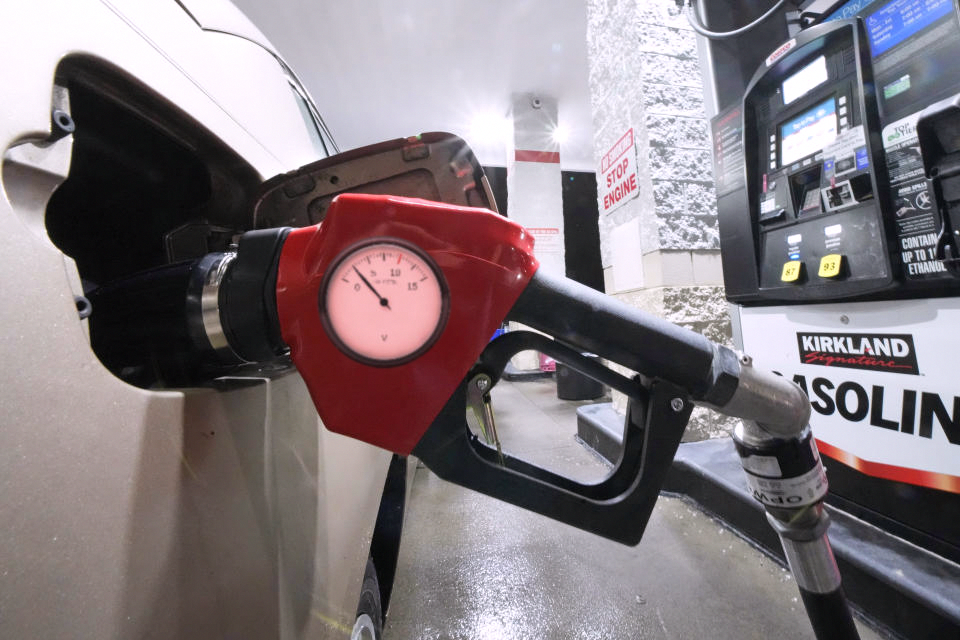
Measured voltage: 2.5 V
